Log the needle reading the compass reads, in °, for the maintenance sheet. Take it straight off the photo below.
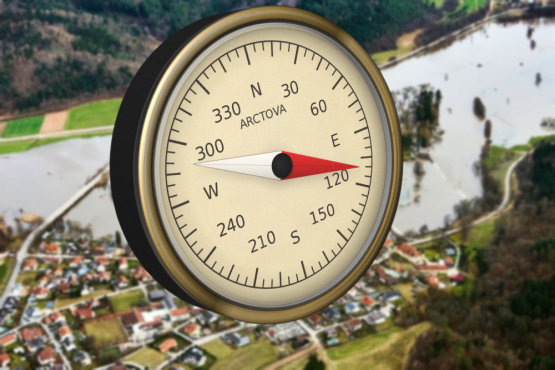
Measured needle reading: 110 °
